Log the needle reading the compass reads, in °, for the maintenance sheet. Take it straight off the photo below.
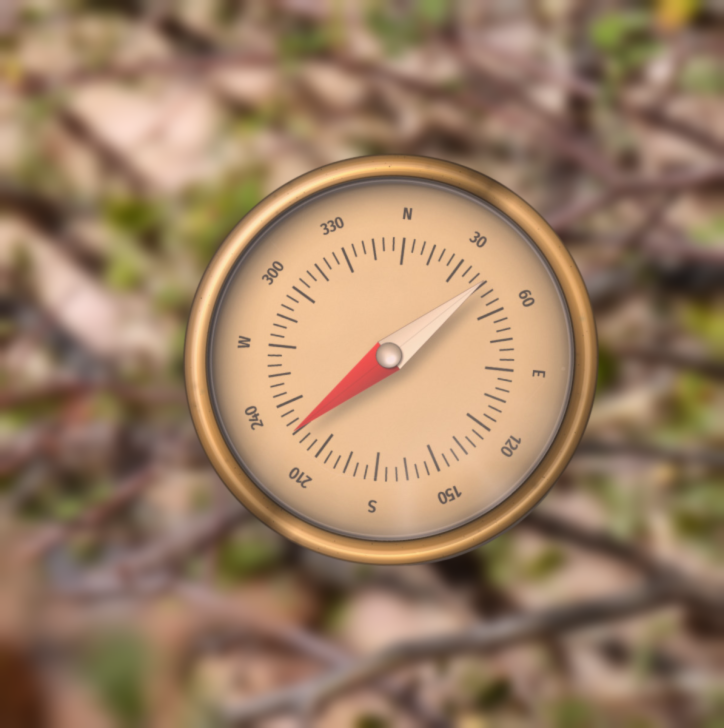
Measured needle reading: 225 °
